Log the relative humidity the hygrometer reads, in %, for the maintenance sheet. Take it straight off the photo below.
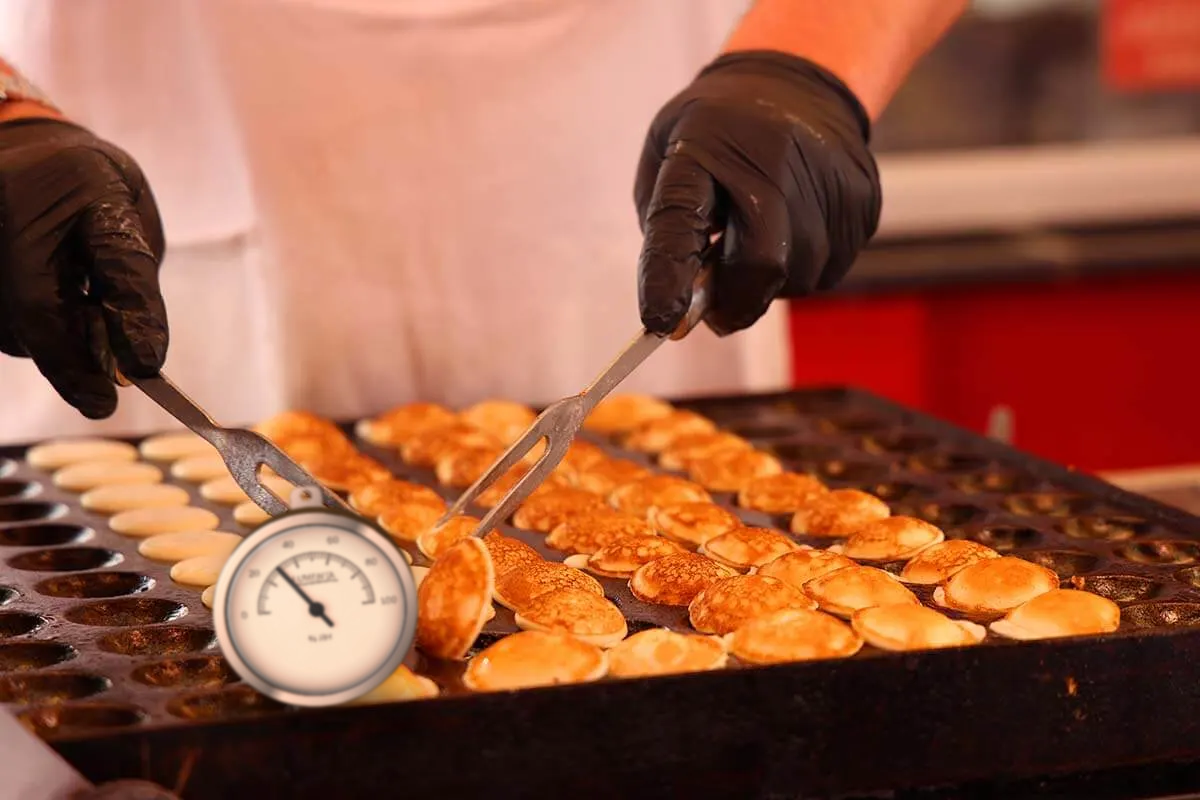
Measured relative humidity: 30 %
